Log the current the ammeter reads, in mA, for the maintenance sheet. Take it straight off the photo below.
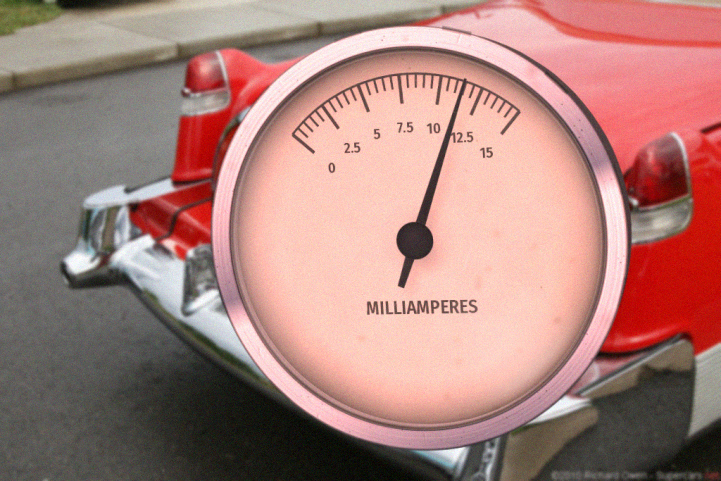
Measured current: 11.5 mA
